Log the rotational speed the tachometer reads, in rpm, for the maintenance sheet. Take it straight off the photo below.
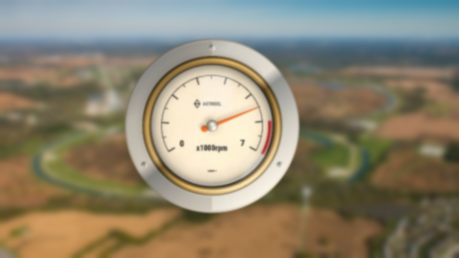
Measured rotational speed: 5500 rpm
